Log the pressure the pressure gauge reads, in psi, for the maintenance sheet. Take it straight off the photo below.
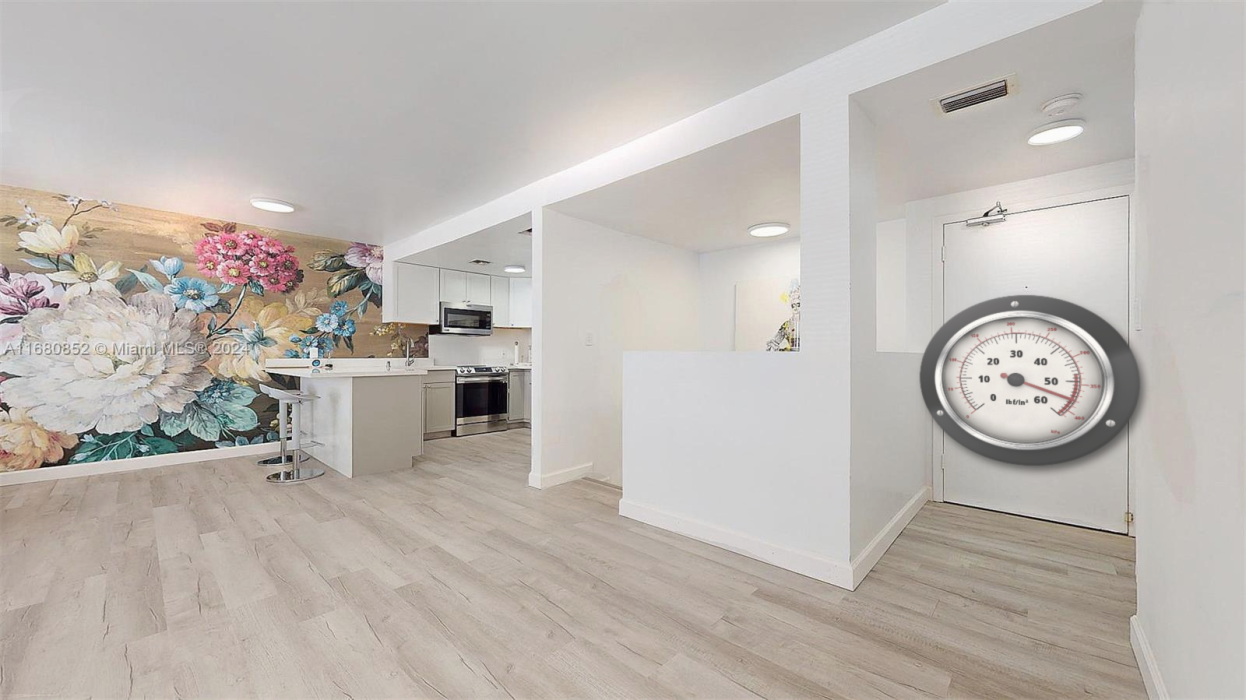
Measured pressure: 55 psi
